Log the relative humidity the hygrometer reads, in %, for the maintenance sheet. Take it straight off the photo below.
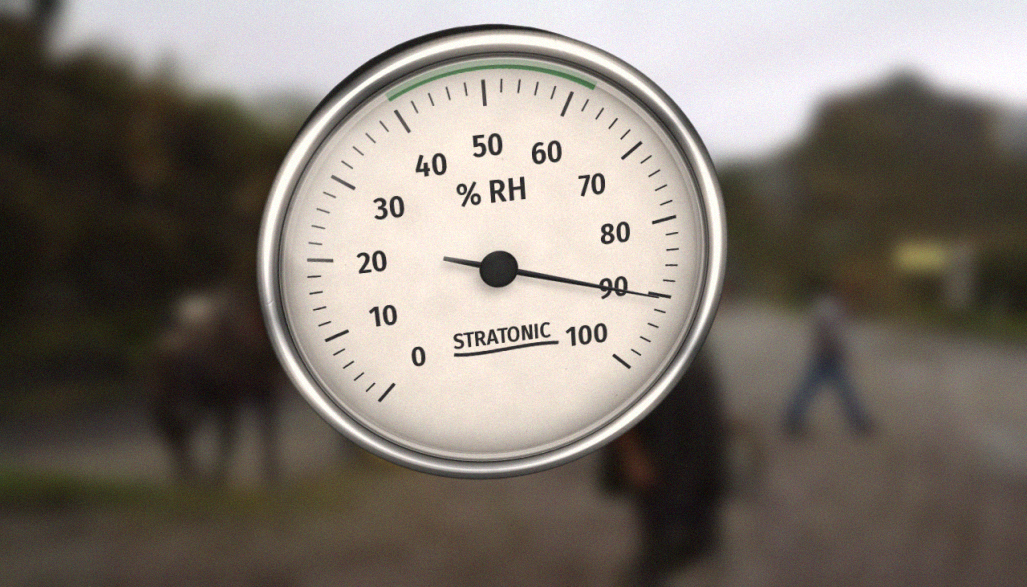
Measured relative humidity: 90 %
